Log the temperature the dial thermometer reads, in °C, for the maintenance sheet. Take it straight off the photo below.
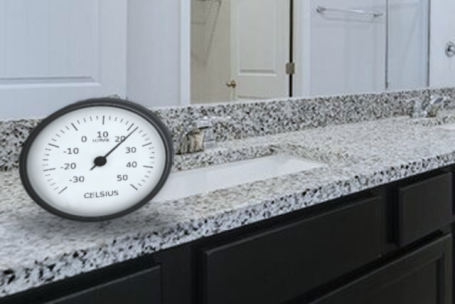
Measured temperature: 22 °C
